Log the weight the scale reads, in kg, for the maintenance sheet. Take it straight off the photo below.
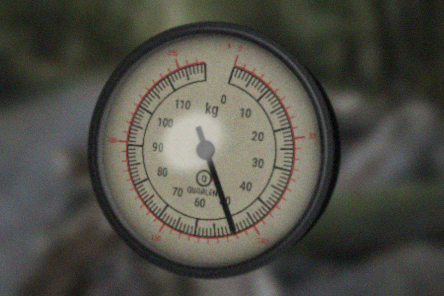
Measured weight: 50 kg
